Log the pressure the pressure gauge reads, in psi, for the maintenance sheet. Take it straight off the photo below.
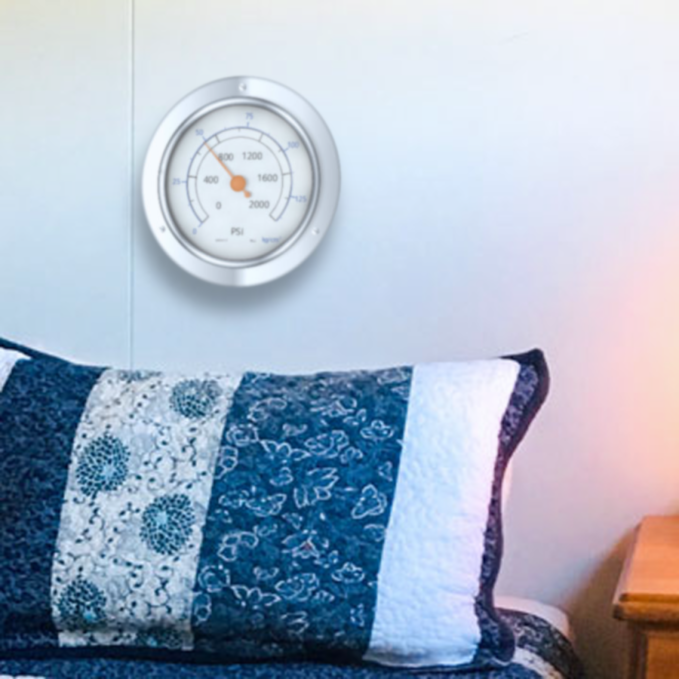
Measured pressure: 700 psi
